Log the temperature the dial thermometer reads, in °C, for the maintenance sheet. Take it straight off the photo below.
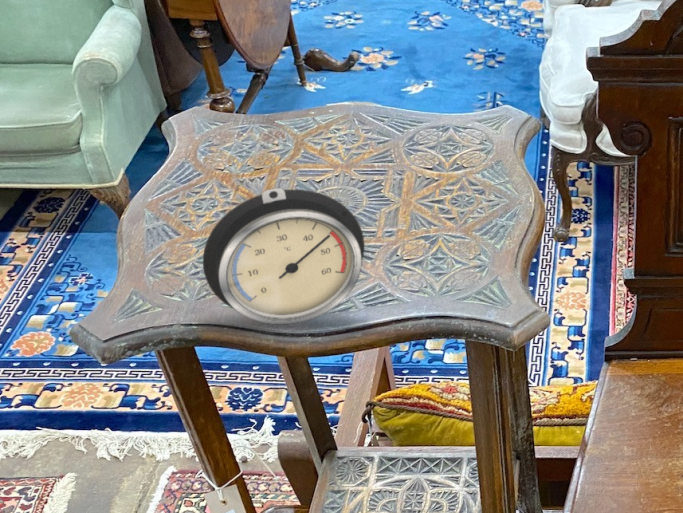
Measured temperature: 45 °C
